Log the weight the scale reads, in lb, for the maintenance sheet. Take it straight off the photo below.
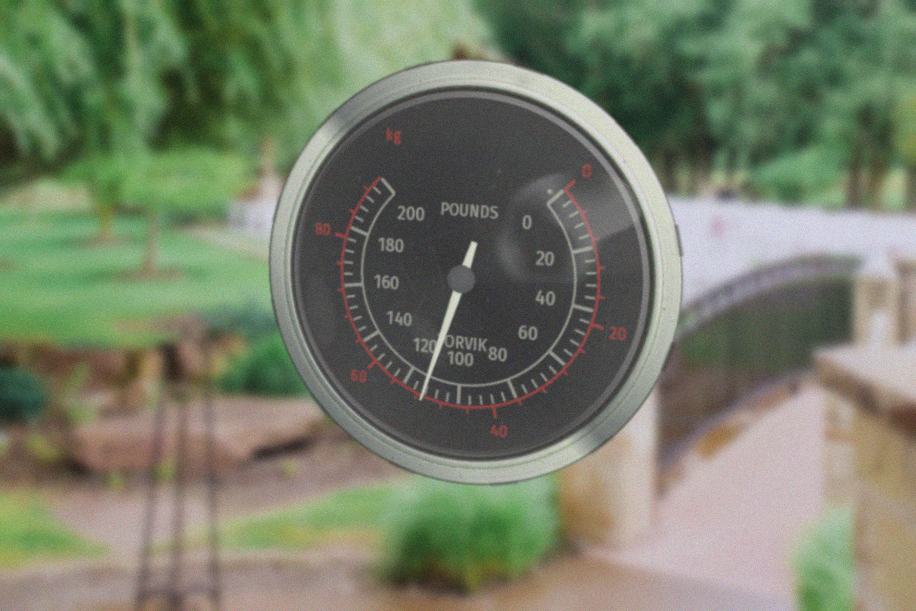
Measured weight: 112 lb
